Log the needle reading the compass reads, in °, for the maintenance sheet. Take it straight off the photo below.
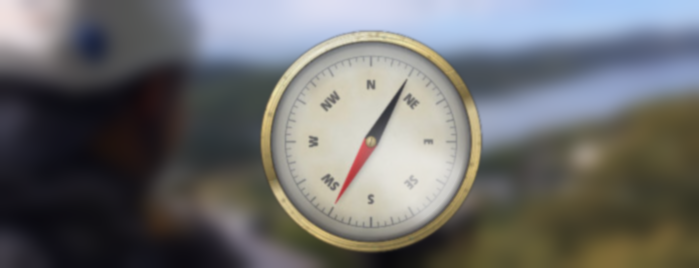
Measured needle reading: 210 °
